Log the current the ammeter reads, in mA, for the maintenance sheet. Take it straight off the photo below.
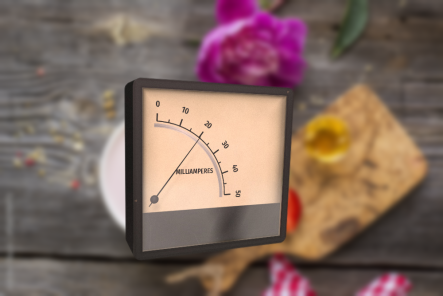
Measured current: 20 mA
